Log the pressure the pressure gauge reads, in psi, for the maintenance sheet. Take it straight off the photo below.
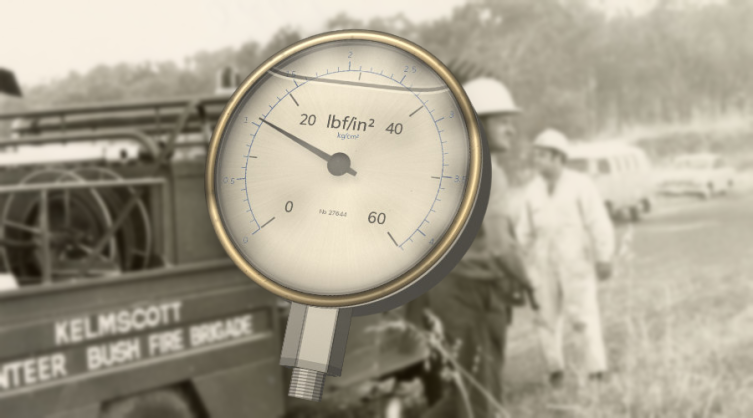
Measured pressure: 15 psi
